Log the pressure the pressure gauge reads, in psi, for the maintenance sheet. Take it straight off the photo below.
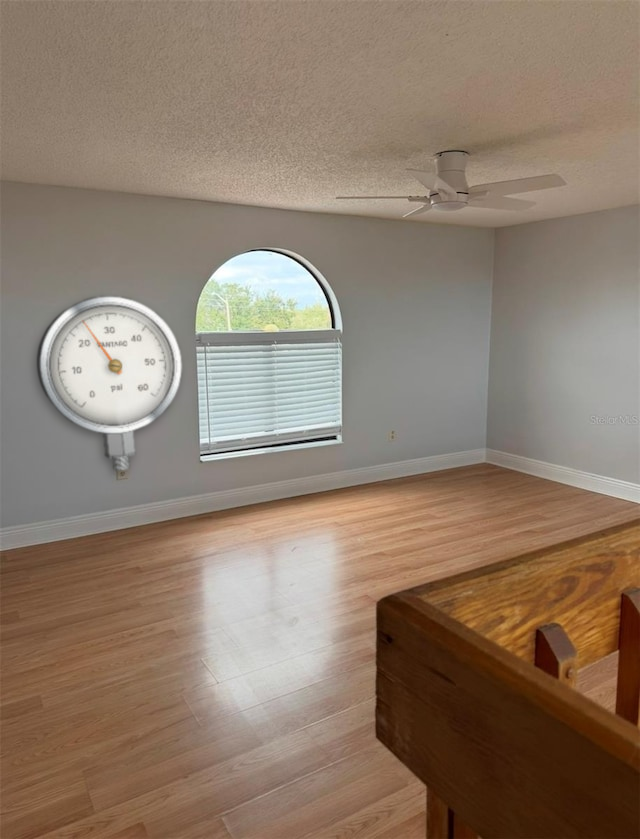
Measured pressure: 24 psi
